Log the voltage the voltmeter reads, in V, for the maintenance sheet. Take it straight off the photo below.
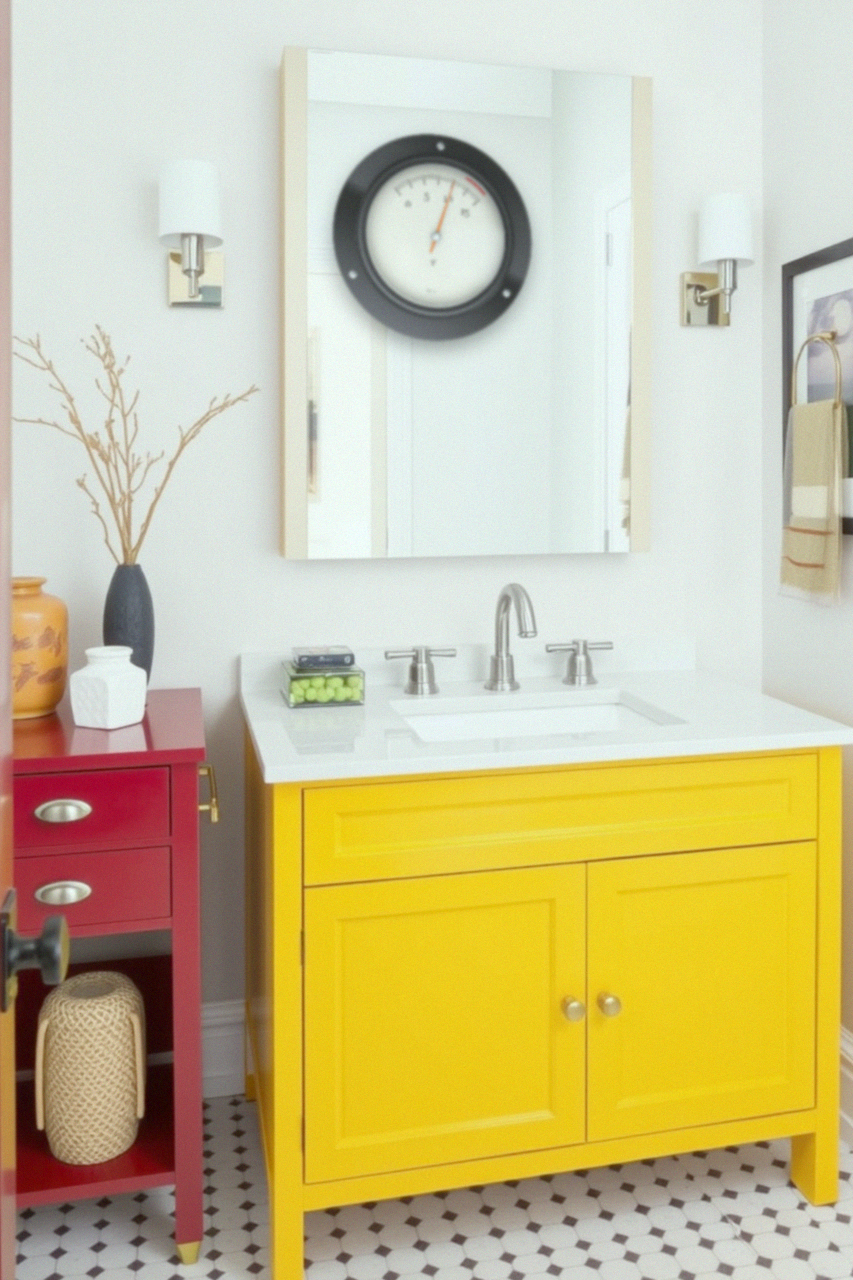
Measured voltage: 10 V
